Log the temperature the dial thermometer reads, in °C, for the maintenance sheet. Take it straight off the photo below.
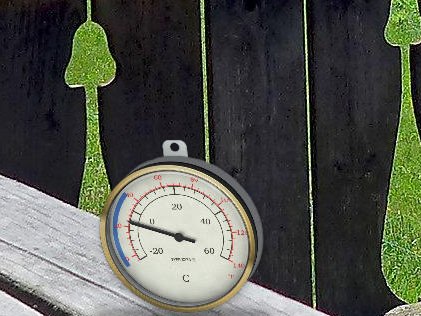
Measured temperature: -4 °C
